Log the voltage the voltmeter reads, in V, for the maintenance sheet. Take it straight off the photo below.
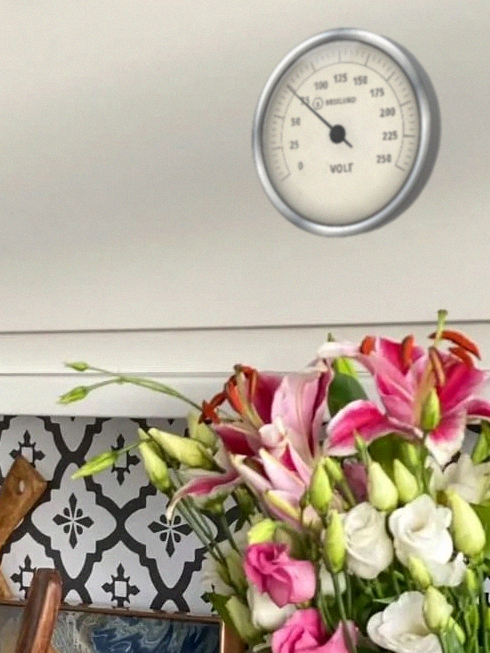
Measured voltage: 75 V
